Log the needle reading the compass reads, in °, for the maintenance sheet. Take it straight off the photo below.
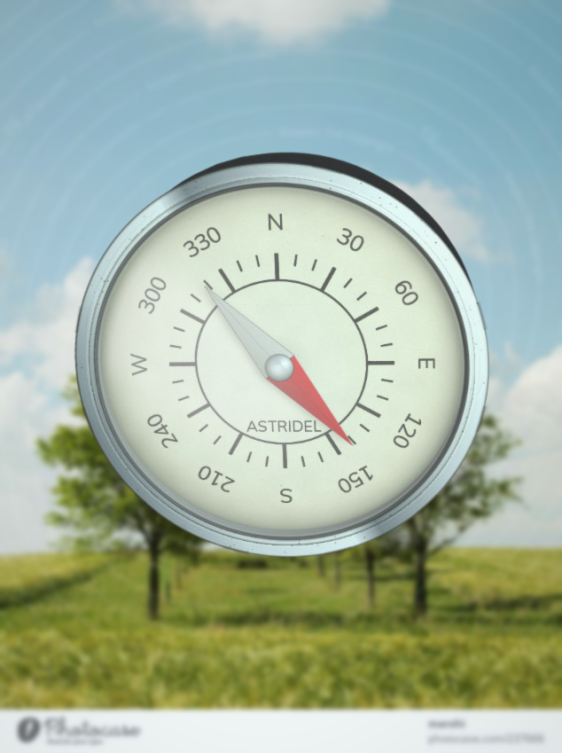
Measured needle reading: 140 °
